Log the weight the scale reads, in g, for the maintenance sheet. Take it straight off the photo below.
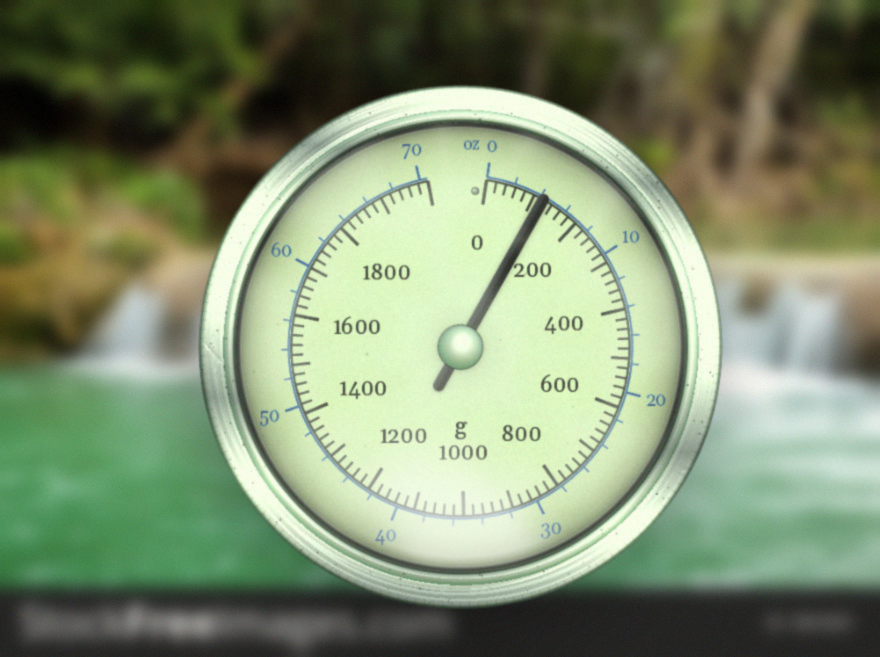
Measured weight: 120 g
